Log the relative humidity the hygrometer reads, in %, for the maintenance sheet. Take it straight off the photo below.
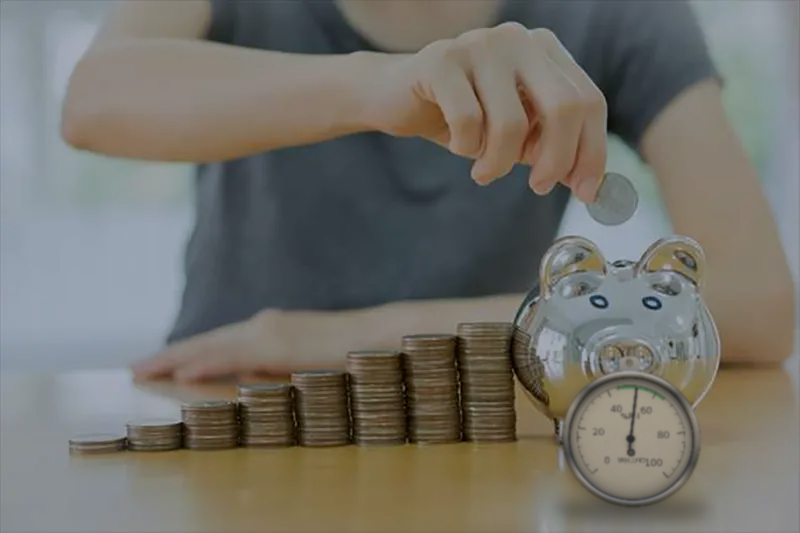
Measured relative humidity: 52 %
